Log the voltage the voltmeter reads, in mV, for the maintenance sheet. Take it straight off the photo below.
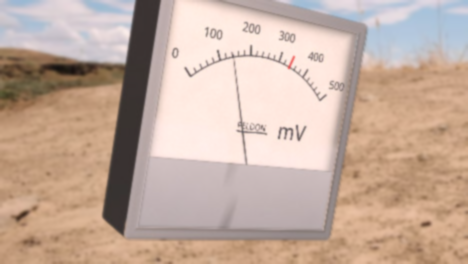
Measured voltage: 140 mV
